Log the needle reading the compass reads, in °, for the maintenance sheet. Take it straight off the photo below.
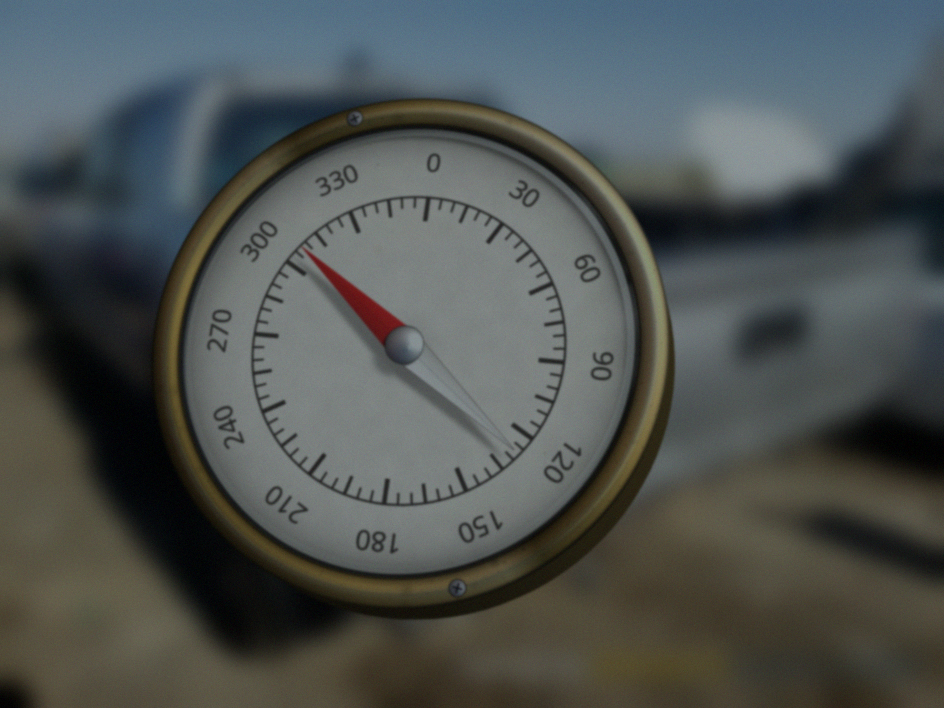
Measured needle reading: 307.5 °
